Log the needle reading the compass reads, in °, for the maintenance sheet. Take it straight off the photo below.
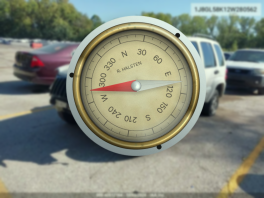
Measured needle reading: 285 °
